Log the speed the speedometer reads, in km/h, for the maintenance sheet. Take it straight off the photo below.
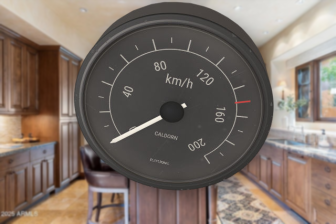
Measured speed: 0 km/h
